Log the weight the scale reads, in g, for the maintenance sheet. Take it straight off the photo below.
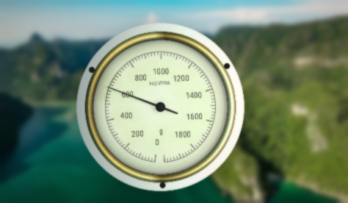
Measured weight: 600 g
